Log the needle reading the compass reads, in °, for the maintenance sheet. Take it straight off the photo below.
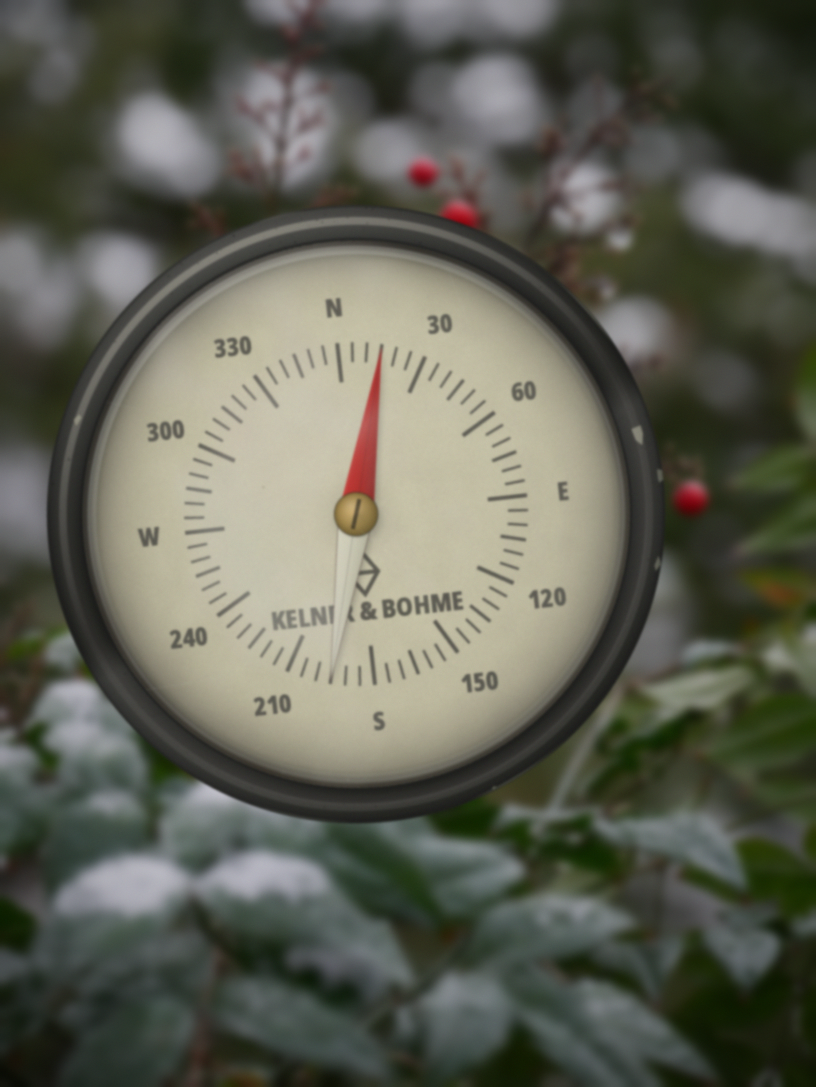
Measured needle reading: 15 °
